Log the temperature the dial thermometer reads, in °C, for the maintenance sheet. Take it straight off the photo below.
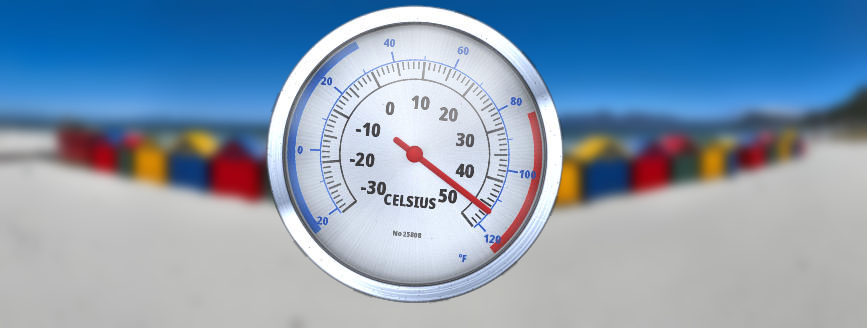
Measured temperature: 46 °C
